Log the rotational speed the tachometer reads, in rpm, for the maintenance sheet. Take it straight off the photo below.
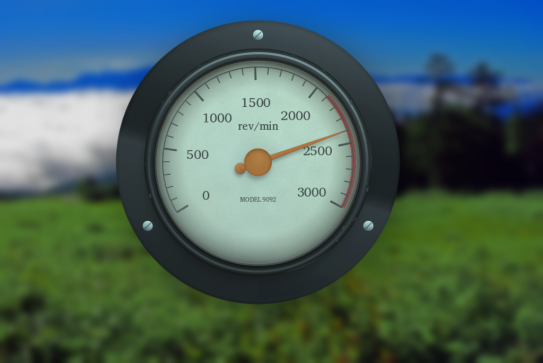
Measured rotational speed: 2400 rpm
